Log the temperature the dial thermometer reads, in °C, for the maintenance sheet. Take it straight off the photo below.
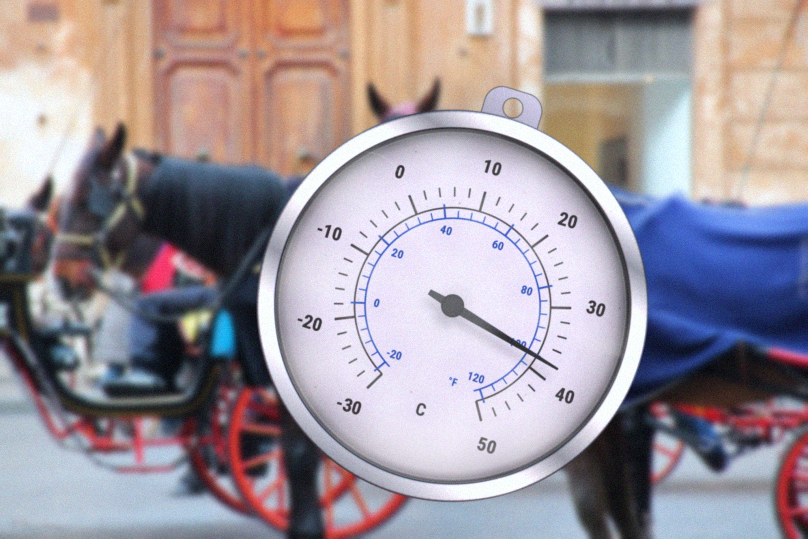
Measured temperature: 38 °C
